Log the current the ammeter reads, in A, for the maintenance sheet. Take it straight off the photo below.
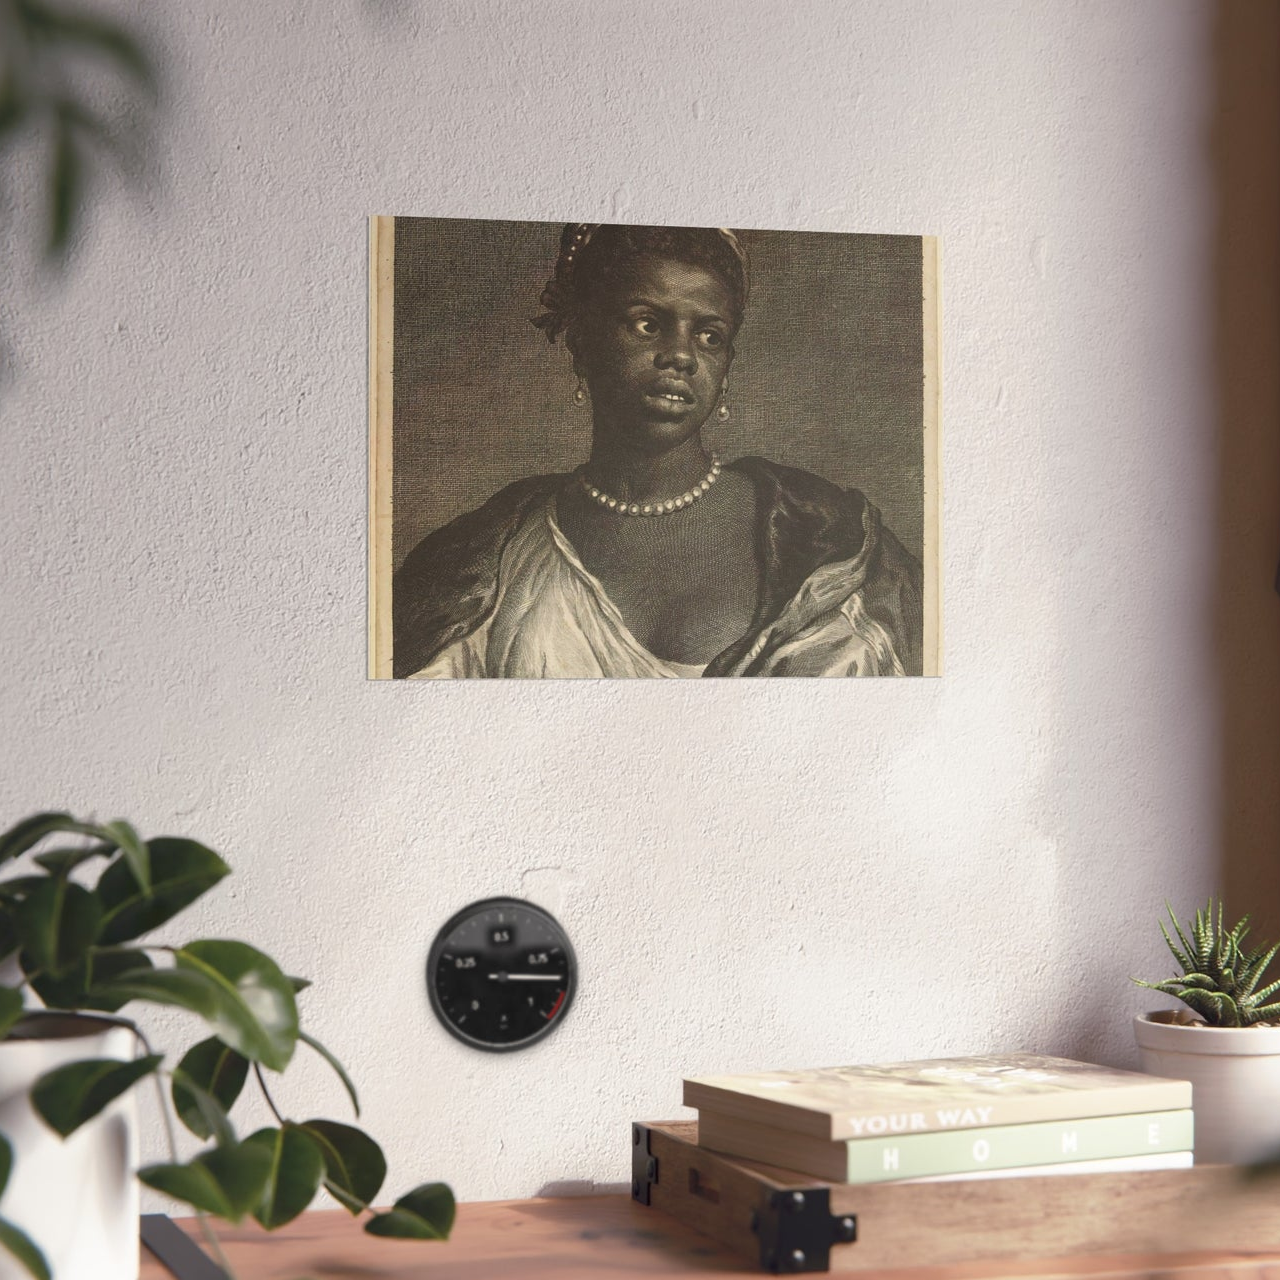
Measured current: 0.85 A
